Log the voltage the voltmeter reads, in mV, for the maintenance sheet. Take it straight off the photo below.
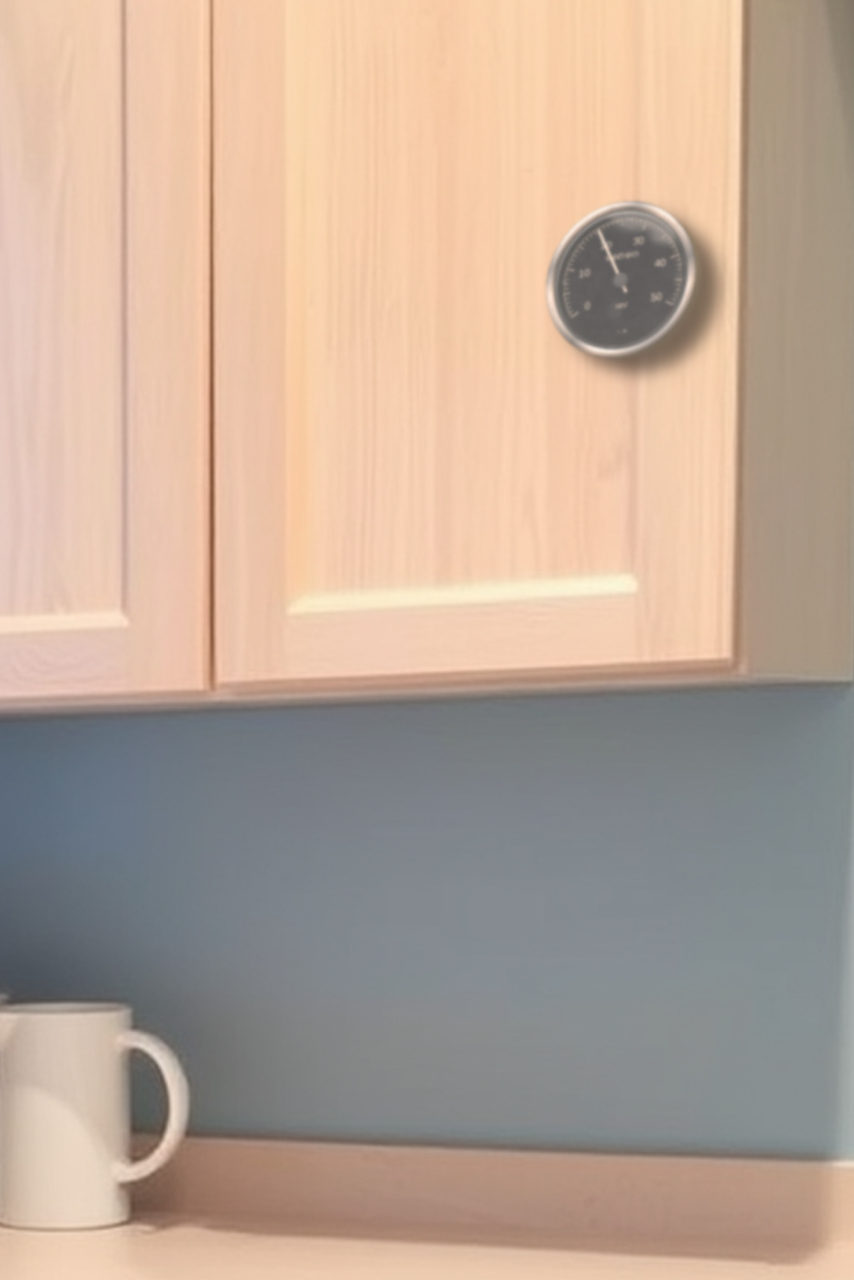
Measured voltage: 20 mV
